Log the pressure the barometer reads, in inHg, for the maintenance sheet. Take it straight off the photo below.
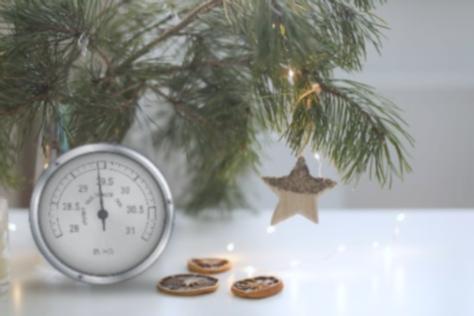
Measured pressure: 29.4 inHg
